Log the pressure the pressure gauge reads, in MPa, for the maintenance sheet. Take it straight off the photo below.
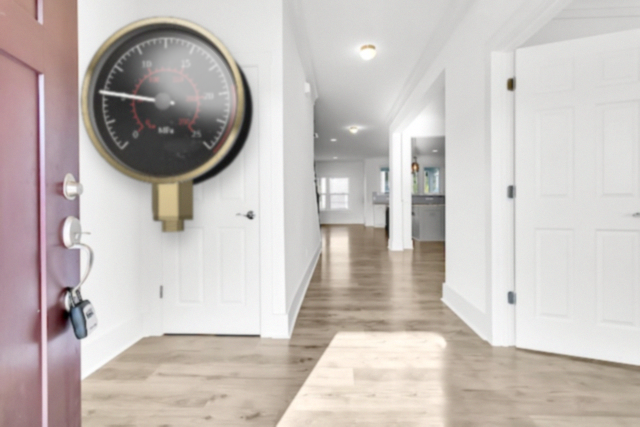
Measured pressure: 5 MPa
